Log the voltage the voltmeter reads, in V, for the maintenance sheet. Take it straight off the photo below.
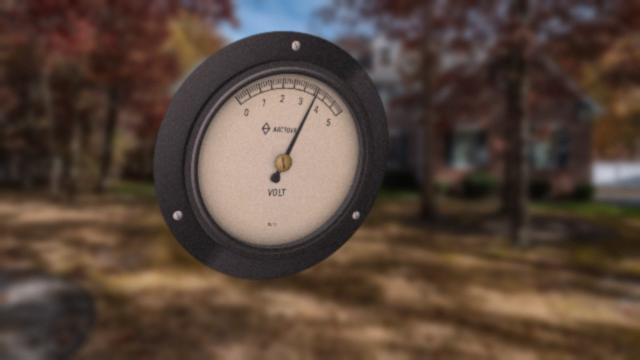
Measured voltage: 3.5 V
